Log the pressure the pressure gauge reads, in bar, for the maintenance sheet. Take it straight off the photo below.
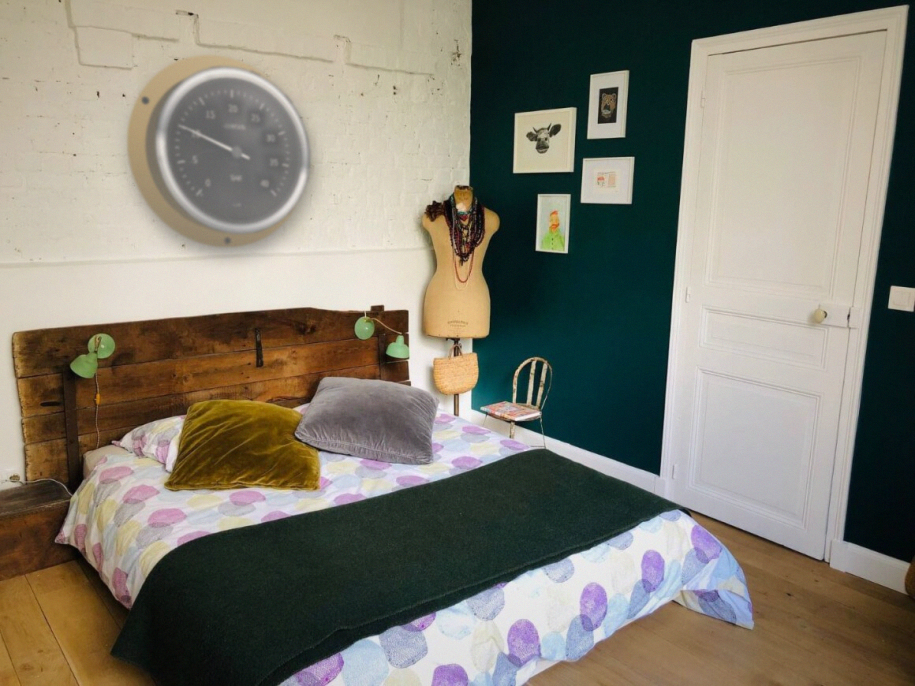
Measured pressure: 10 bar
